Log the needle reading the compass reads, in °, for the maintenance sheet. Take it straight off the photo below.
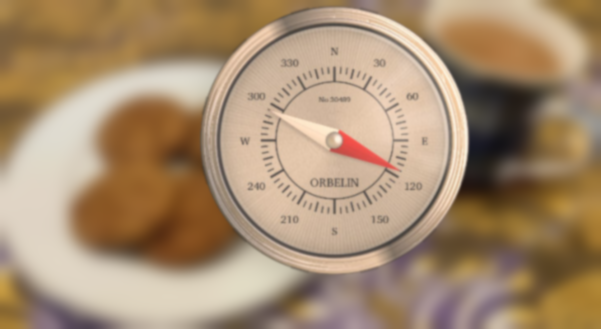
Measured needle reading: 115 °
